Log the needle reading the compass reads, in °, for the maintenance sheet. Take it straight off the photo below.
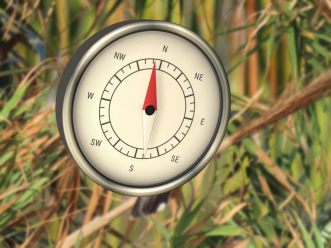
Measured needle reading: 350 °
